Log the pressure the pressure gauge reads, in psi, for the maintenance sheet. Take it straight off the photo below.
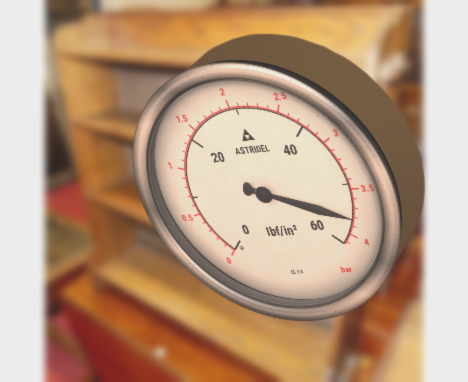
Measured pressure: 55 psi
